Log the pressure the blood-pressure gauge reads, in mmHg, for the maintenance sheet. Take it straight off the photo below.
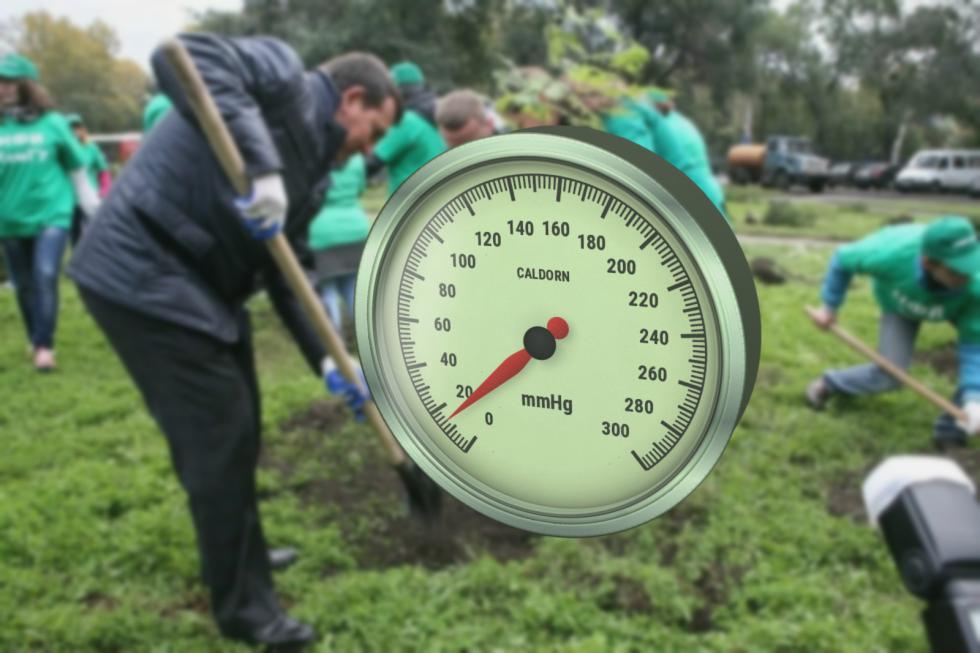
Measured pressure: 14 mmHg
